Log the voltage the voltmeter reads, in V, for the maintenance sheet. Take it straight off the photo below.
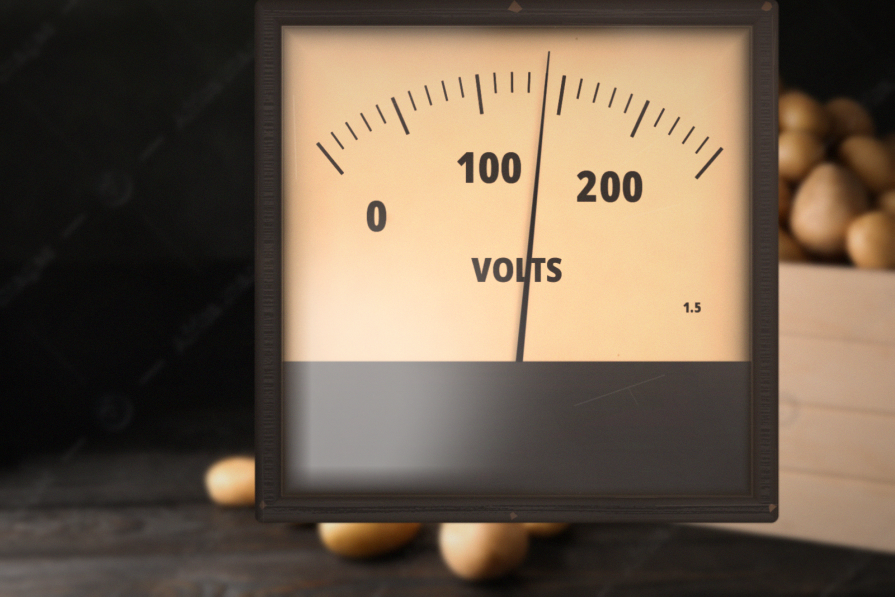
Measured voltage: 140 V
